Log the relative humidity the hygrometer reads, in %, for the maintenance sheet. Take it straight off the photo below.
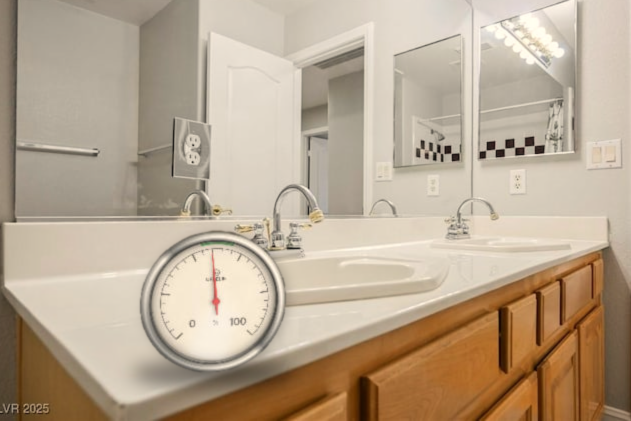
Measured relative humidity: 48 %
